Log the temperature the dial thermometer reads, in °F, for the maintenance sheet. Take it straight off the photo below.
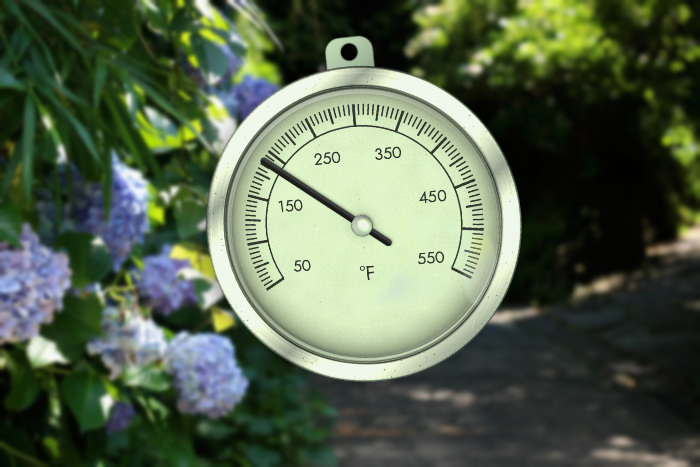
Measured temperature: 190 °F
